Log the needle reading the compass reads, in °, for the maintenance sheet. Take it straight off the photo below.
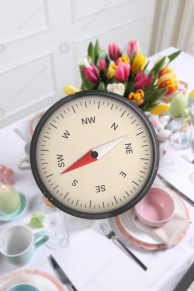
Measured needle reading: 205 °
